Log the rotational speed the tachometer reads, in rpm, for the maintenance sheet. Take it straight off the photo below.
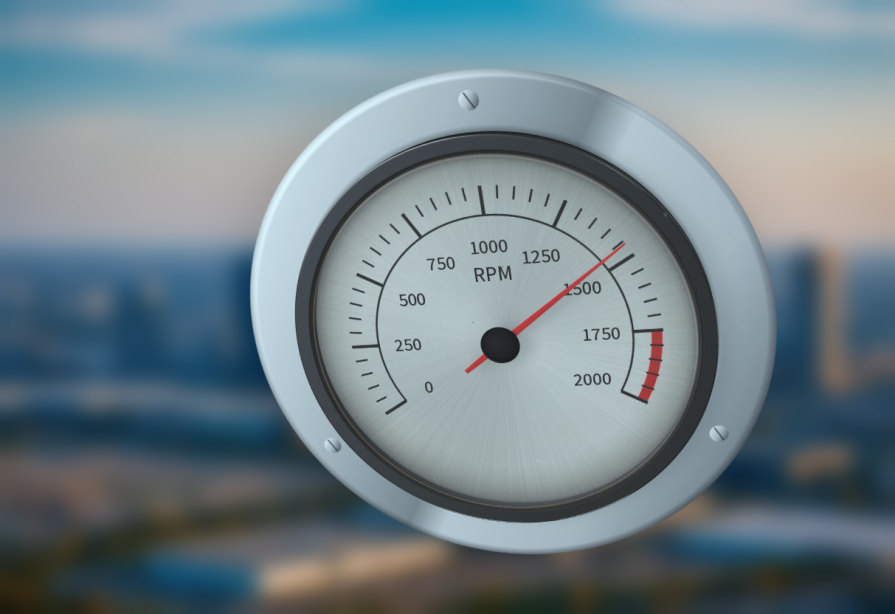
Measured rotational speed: 1450 rpm
